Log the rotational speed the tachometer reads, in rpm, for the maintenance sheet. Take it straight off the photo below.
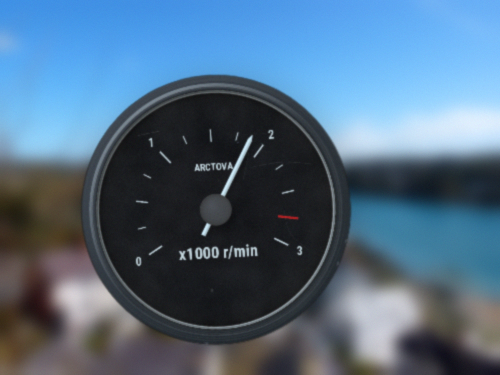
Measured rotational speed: 1875 rpm
